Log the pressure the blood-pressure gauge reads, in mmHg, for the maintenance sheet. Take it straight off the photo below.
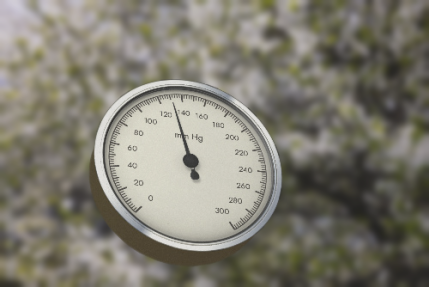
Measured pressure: 130 mmHg
